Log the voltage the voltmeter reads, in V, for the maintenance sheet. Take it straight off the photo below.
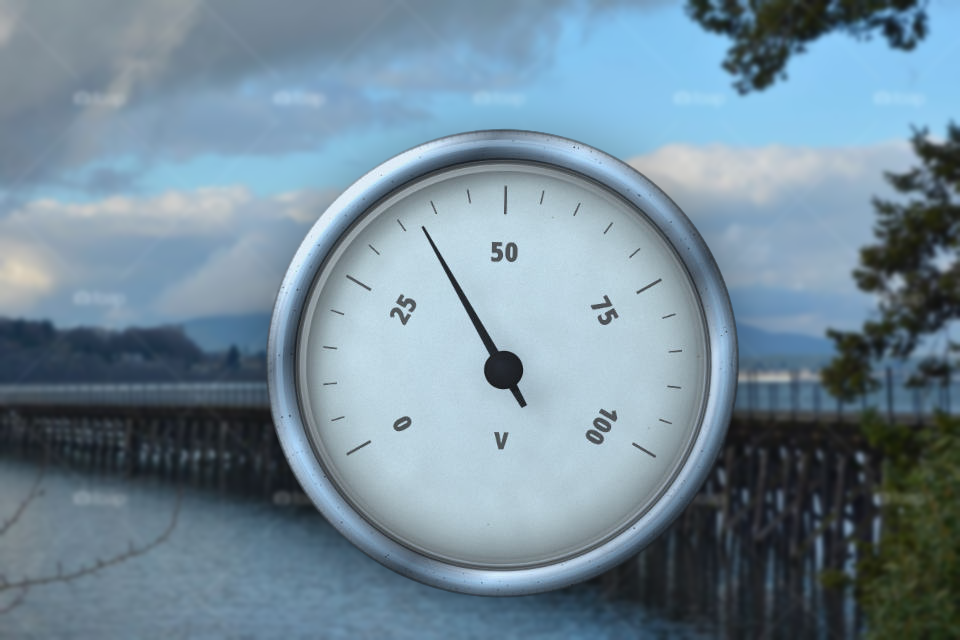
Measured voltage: 37.5 V
